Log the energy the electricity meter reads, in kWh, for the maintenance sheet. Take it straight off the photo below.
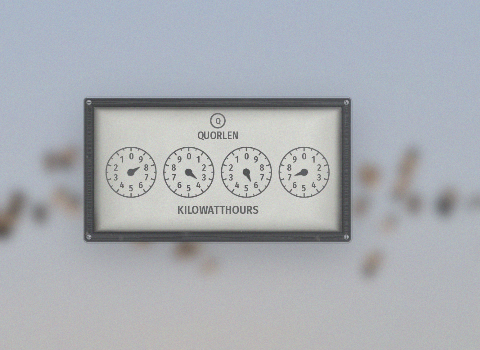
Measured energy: 8357 kWh
